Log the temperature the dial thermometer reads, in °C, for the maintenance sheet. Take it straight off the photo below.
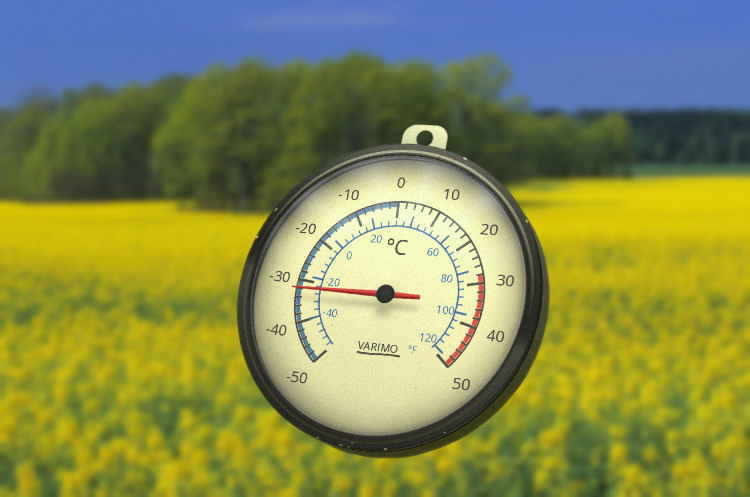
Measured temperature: -32 °C
